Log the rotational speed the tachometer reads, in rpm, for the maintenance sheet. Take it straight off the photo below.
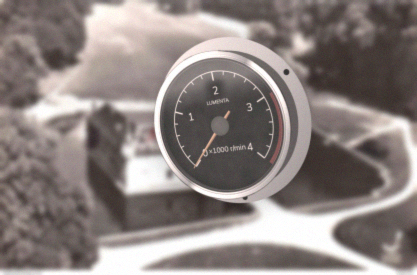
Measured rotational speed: 0 rpm
